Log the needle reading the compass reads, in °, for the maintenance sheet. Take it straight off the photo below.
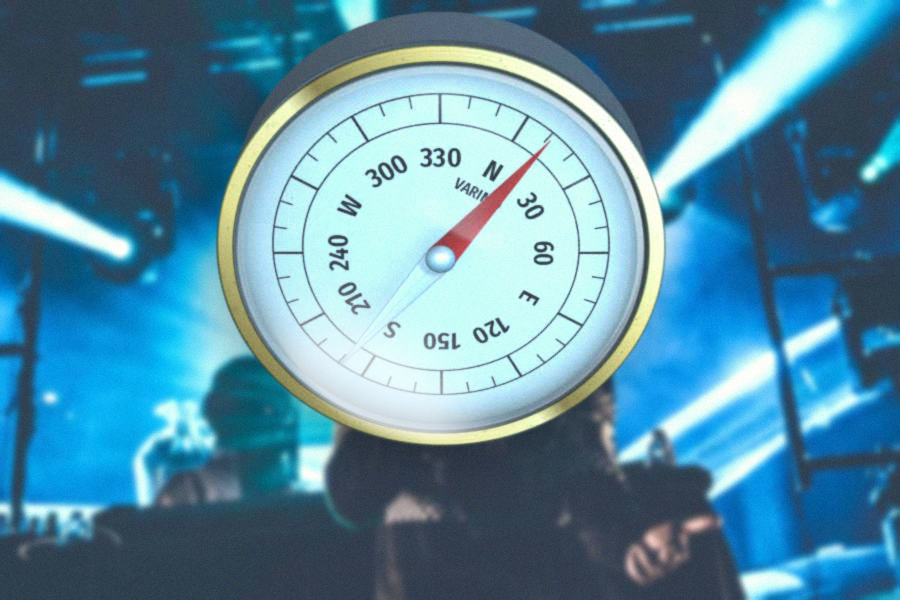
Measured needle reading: 10 °
